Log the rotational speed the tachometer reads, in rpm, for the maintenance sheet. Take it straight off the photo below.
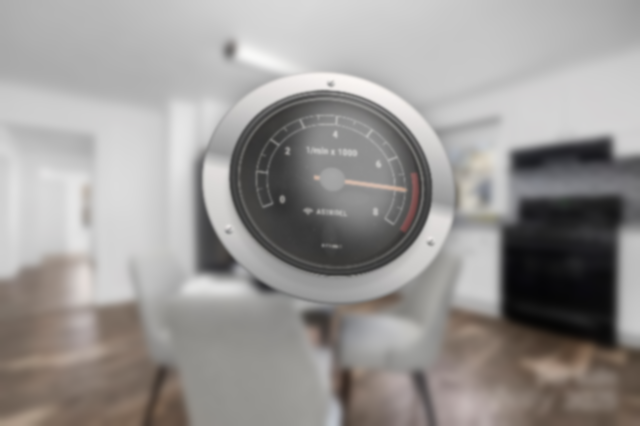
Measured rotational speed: 7000 rpm
